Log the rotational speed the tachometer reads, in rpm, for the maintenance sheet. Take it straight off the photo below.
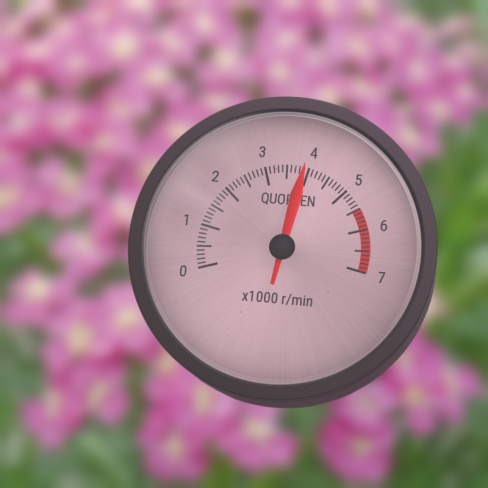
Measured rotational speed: 3900 rpm
